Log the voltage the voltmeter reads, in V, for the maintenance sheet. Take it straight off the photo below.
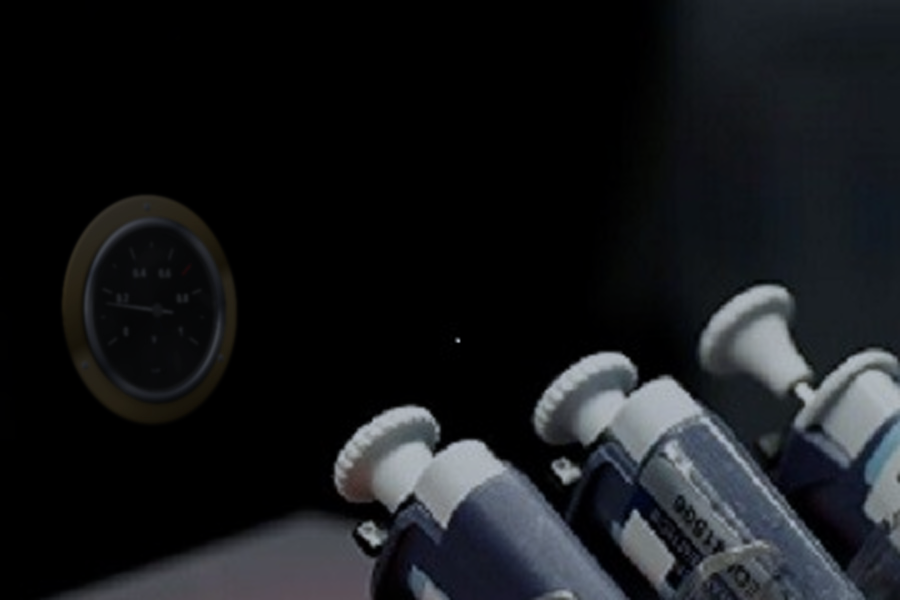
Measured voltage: 0.15 V
